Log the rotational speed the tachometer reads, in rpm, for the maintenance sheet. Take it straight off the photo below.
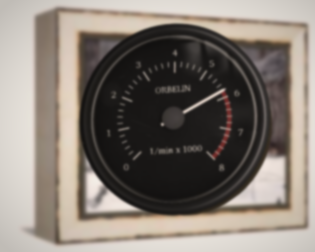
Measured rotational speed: 5800 rpm
